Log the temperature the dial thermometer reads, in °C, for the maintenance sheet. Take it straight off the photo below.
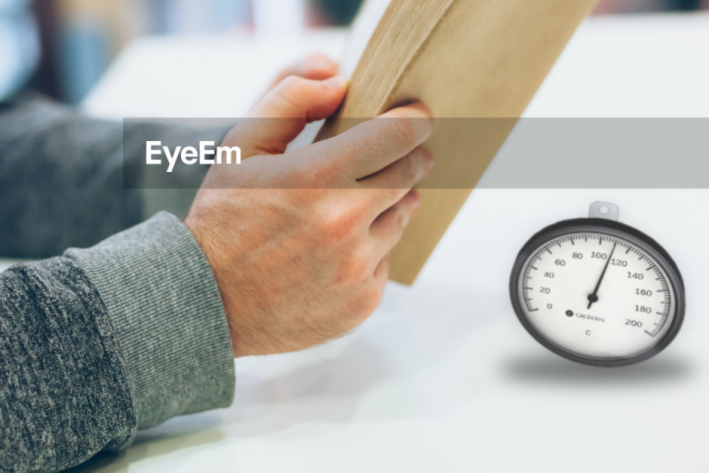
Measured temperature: 110 °C
